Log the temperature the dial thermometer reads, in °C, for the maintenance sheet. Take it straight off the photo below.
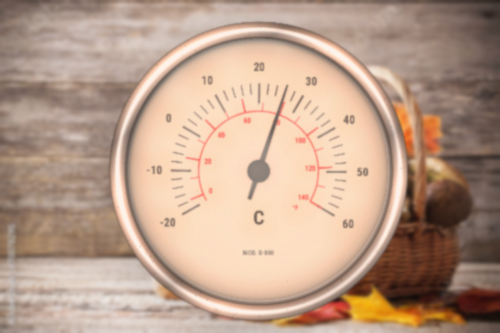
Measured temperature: 26 °C
